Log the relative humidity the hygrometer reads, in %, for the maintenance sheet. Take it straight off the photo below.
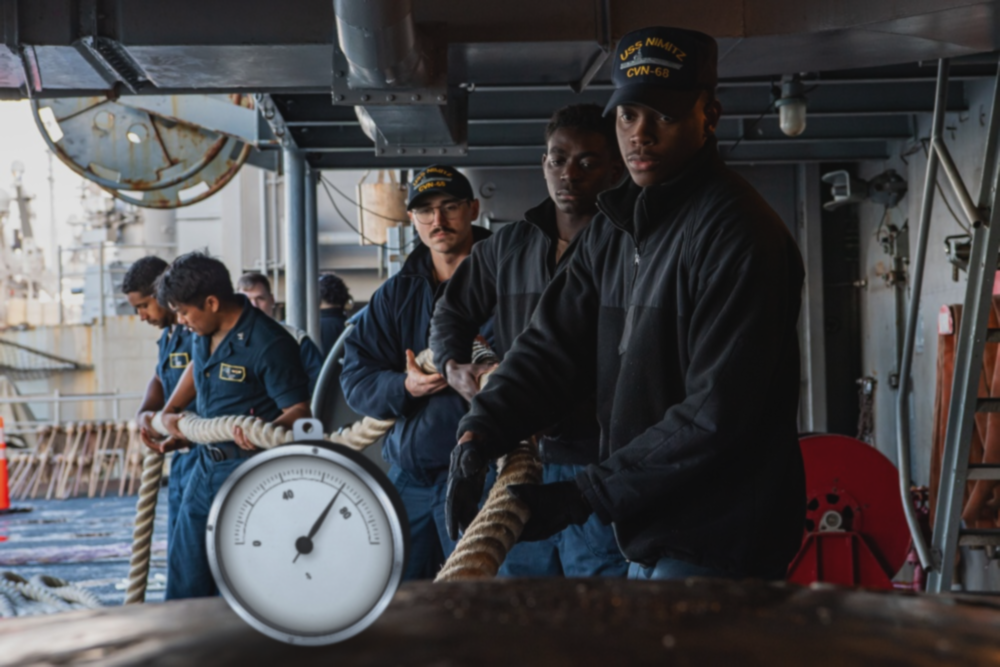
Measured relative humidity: 70 %
